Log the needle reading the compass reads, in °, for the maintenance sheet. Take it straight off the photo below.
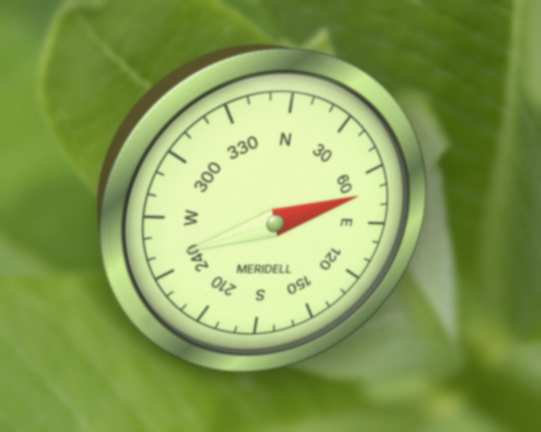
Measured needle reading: 70 °
